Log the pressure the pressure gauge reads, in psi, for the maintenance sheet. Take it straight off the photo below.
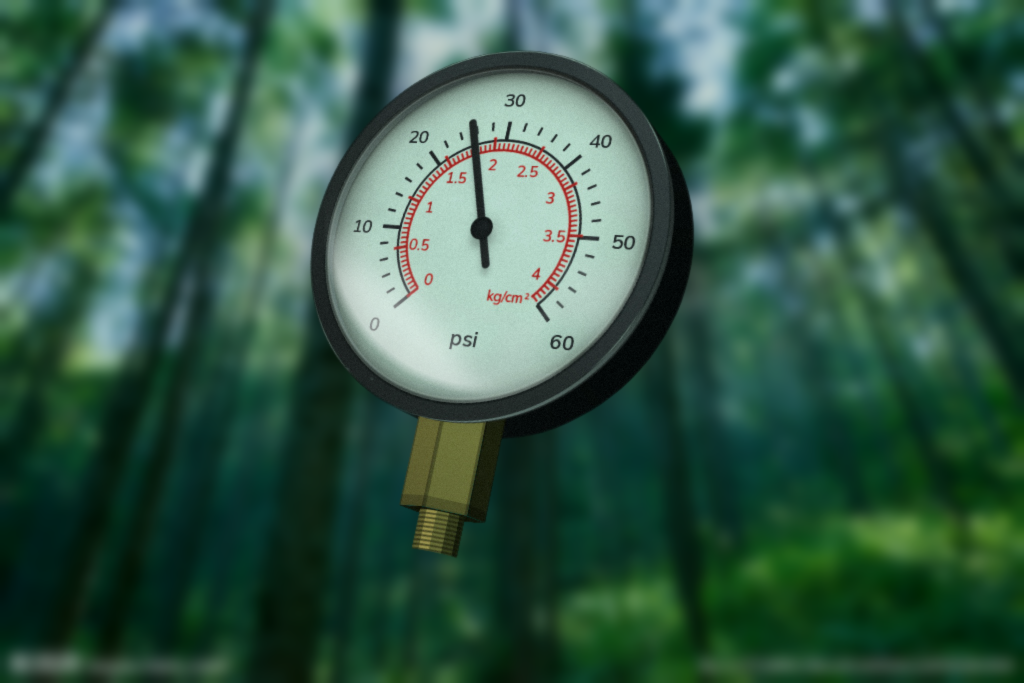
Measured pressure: 26 psi
